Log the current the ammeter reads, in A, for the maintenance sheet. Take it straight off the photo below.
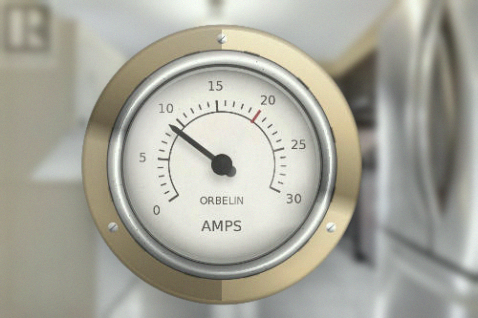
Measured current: 9 A
